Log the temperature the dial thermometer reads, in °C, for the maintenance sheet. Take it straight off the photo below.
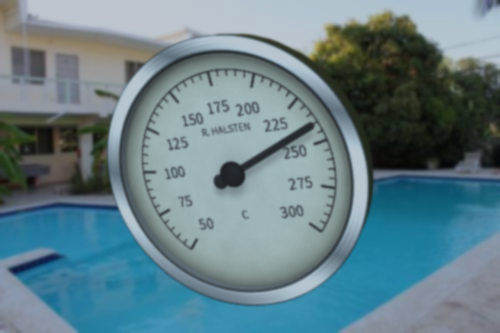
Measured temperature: 240 °C
